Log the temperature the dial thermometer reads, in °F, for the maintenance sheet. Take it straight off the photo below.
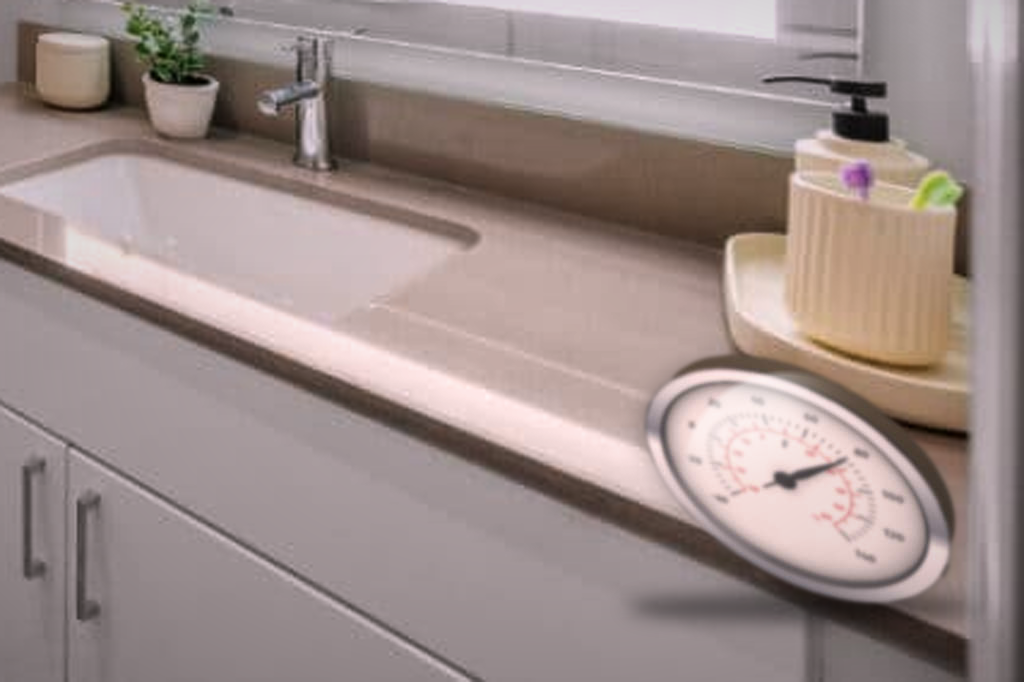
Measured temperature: 80 °F
